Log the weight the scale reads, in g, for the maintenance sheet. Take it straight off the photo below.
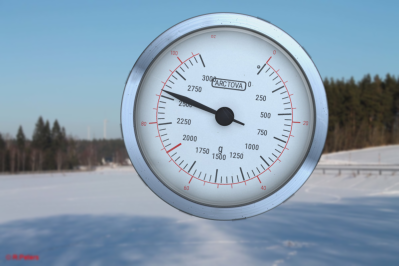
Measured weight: 2550 g
